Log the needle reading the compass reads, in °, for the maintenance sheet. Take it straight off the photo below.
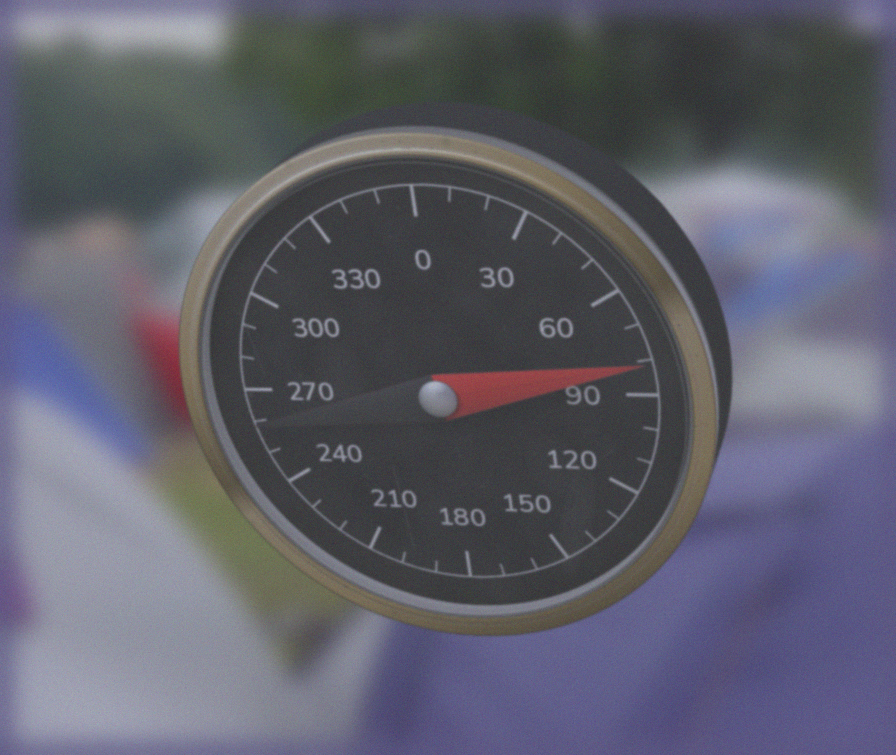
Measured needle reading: 80 °
